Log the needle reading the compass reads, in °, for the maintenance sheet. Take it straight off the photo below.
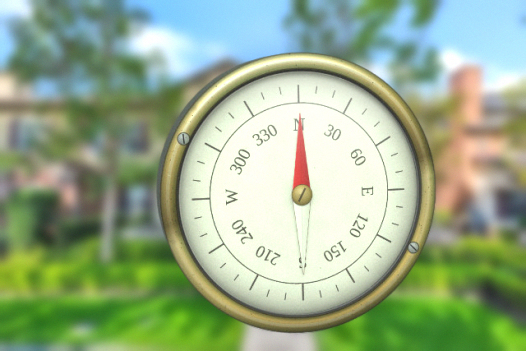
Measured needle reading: 0 °
